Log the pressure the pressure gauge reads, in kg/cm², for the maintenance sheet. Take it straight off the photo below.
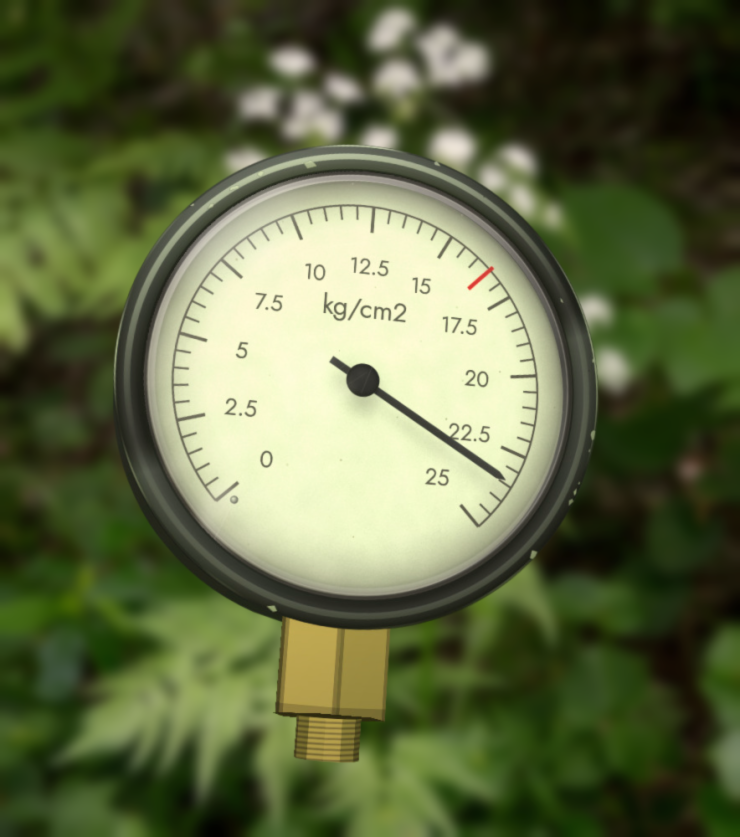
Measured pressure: 23.5 kg/cm²
